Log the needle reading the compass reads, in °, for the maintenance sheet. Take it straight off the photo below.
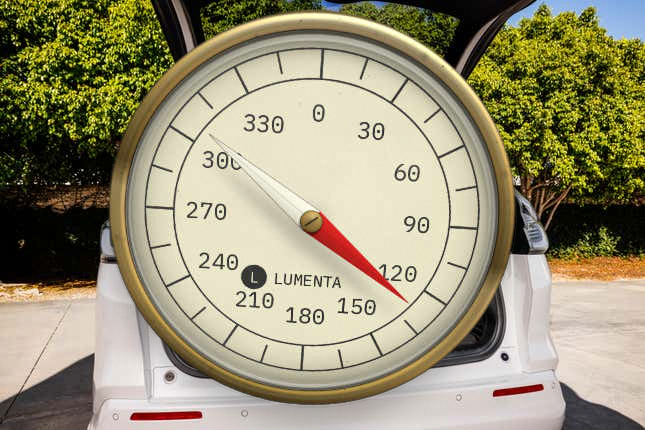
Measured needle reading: 127.5 °
